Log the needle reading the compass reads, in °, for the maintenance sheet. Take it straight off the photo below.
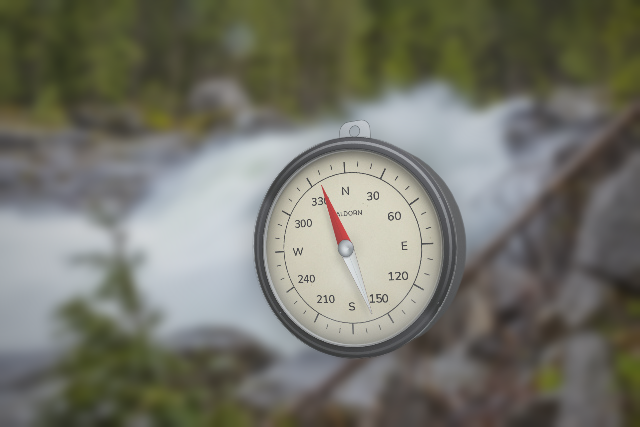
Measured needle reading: 340 °
